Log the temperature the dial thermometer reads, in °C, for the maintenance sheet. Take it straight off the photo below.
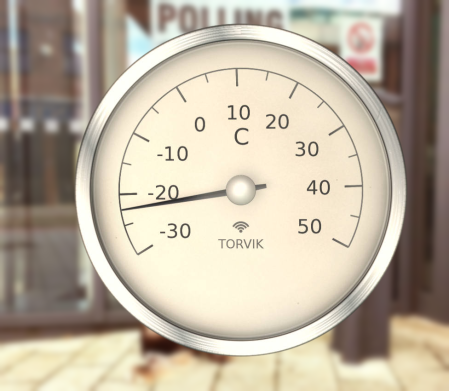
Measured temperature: -22.5 °C
